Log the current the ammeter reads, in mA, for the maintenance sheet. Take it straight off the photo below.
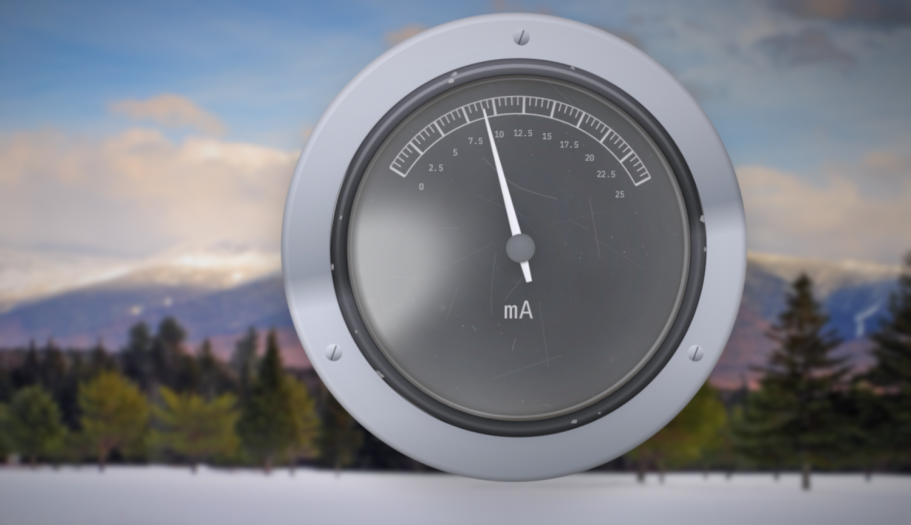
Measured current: 9 mA
